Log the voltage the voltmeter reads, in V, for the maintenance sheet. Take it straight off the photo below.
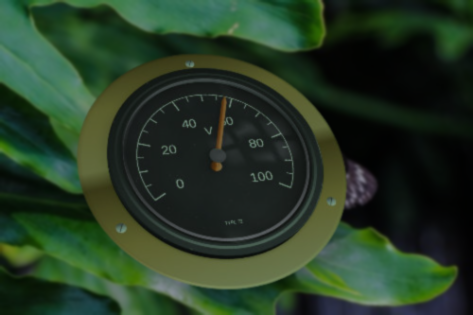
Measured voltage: 57.5 V
